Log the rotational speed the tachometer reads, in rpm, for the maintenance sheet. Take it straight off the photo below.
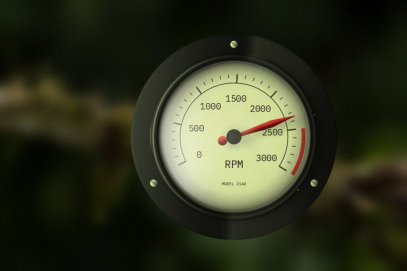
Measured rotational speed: 2350 rpm
